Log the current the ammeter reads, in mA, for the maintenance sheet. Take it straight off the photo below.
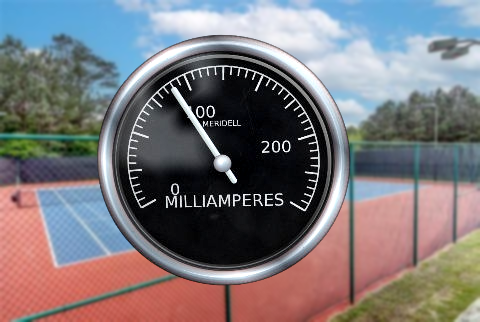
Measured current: 90 mA
